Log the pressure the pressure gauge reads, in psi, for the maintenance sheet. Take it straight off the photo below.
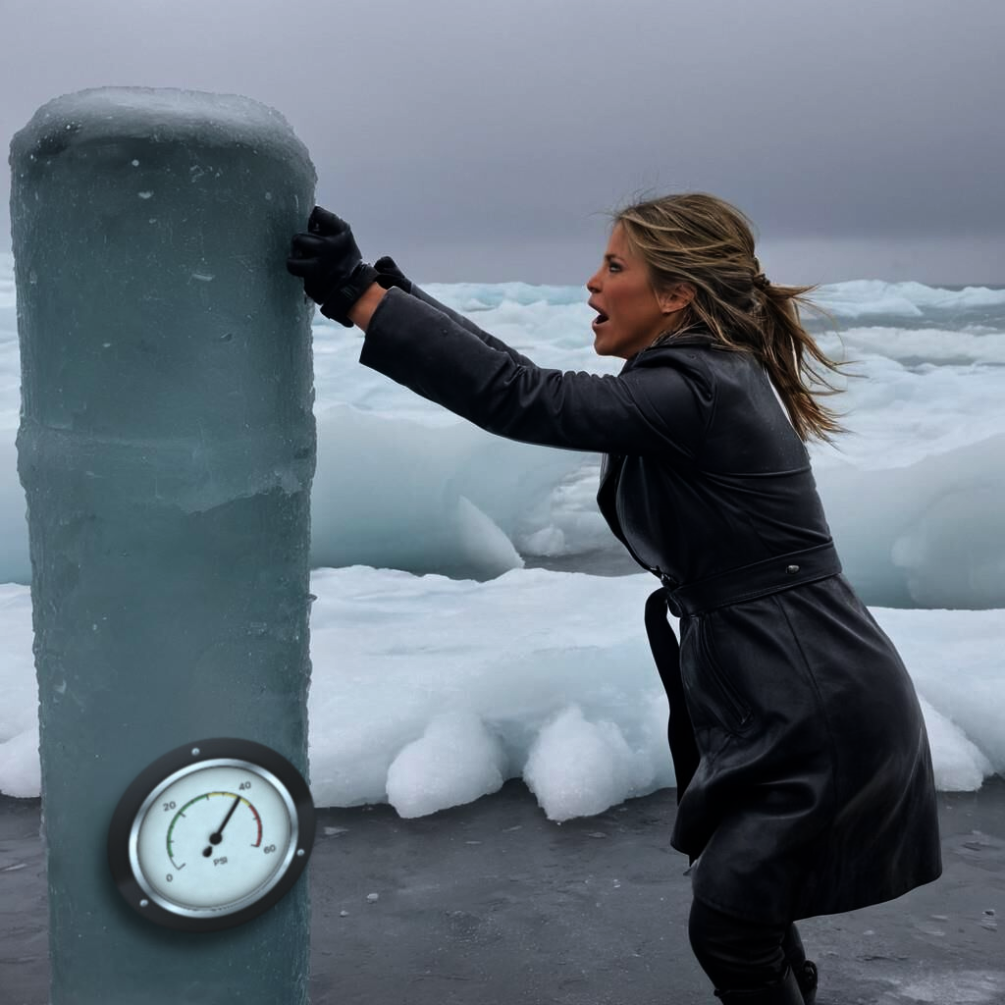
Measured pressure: 40 psi
